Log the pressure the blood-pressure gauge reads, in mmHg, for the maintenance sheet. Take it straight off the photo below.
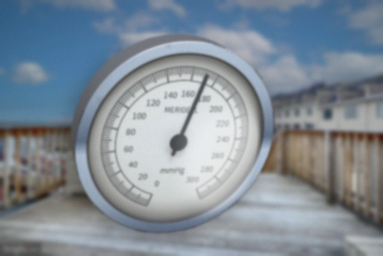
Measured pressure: 170 mmHg
